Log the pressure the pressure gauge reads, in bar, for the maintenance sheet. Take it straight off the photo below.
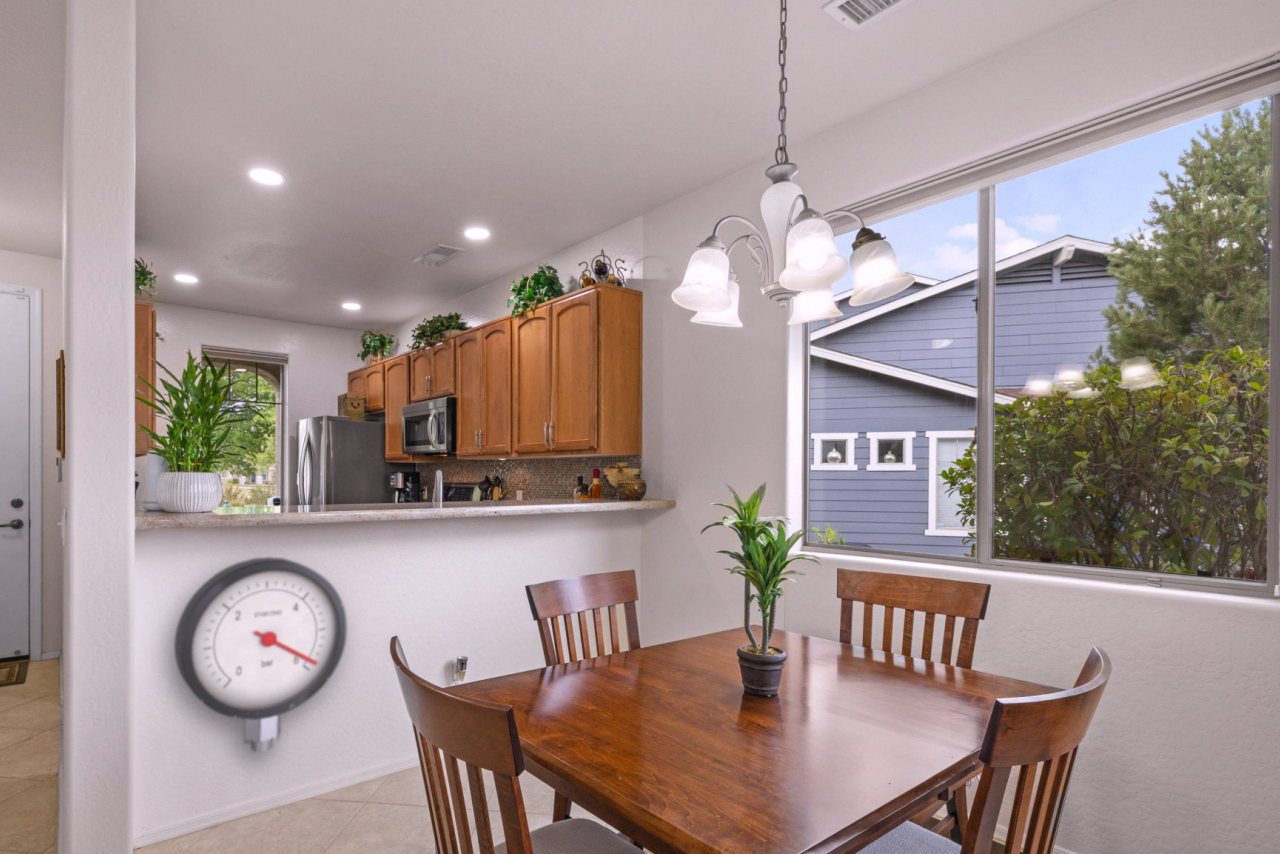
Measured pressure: 5.8 bar
